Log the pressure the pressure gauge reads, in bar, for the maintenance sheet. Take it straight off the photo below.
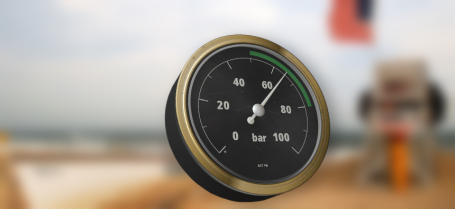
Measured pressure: 65 bar
